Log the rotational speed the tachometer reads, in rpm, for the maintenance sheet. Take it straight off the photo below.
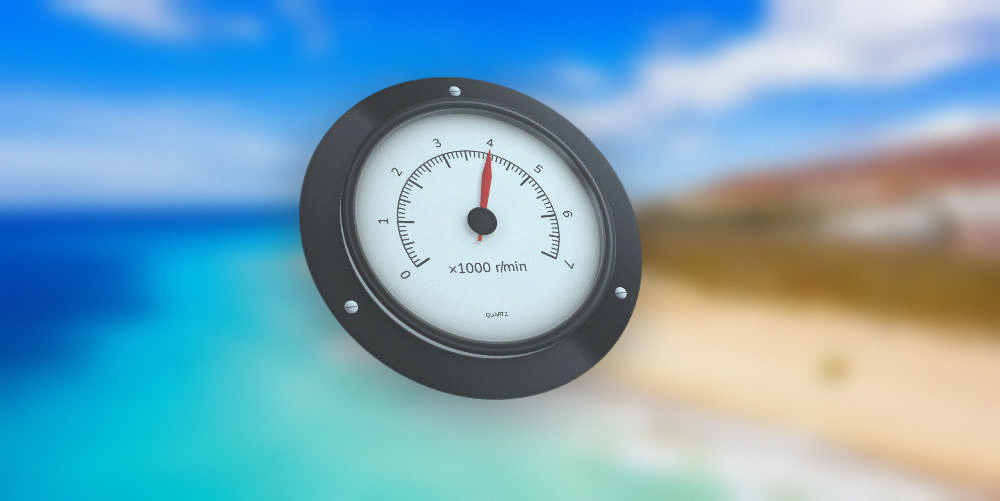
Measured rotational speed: 4000 rpm
